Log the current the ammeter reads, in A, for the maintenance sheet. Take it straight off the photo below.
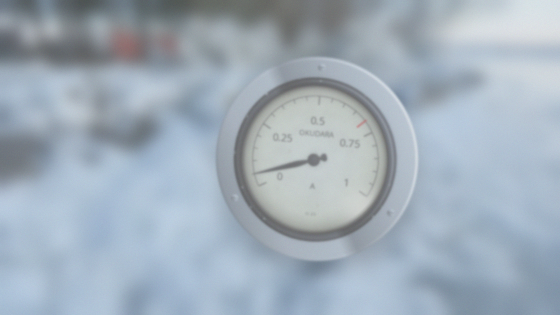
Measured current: 0.05 A
